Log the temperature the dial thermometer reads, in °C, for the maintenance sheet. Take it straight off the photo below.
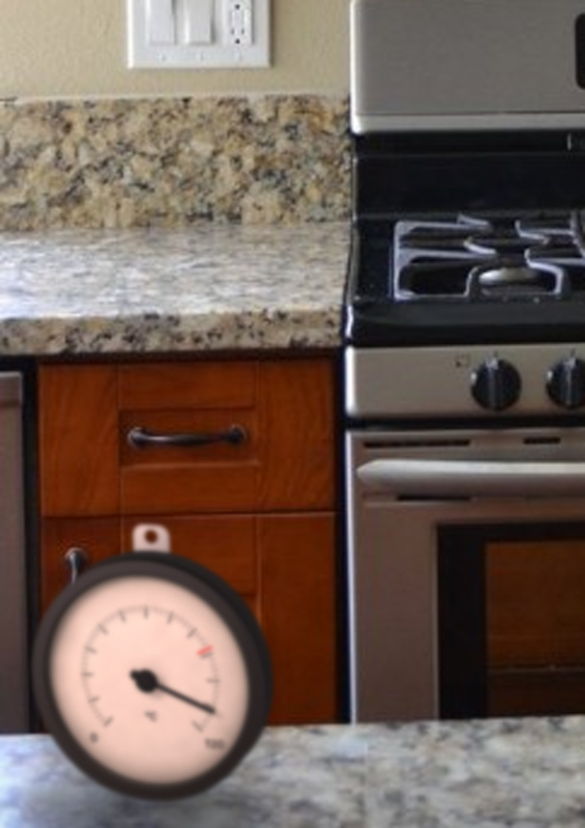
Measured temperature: 110 °C
